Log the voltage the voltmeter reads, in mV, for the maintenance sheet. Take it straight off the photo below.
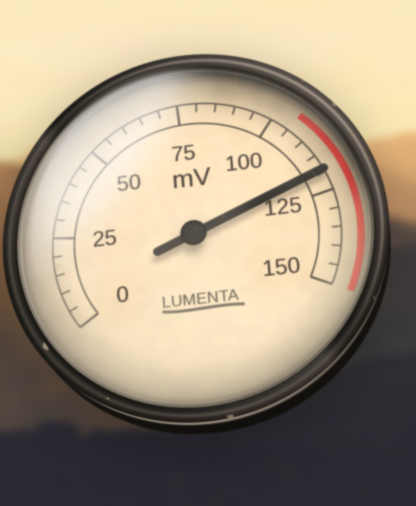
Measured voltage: 120 mV
